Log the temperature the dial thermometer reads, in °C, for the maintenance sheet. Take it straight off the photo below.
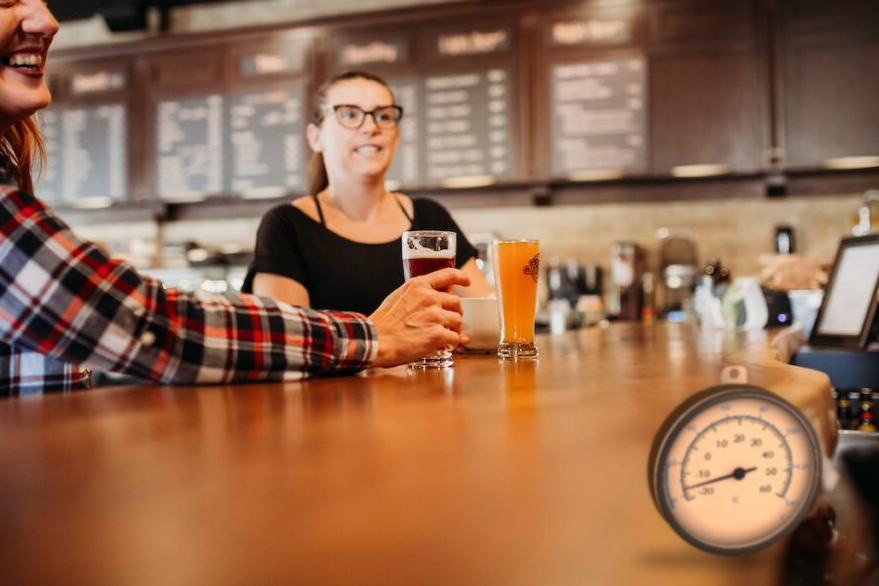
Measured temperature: -15 °C
